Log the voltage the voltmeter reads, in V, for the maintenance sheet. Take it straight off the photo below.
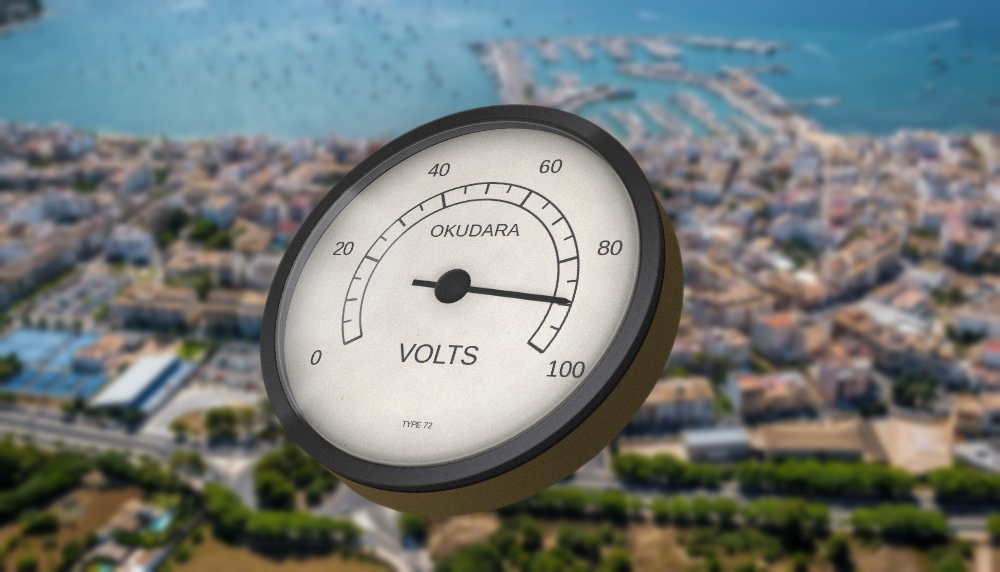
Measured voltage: 90 V
